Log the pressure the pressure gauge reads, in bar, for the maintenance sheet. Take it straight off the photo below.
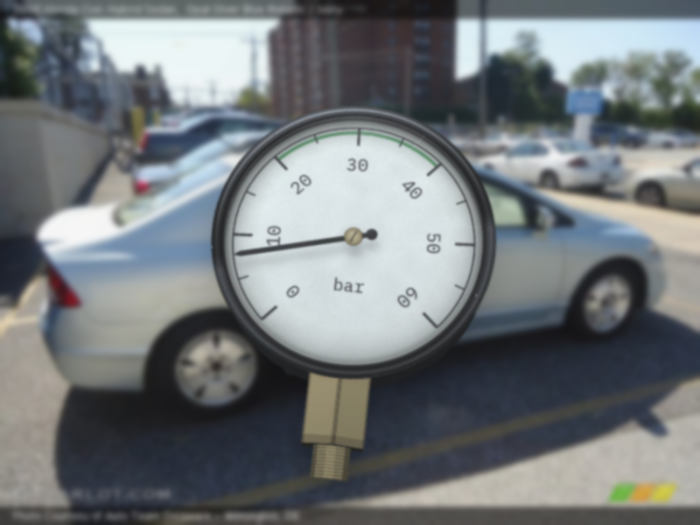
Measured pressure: 7.5 bar
